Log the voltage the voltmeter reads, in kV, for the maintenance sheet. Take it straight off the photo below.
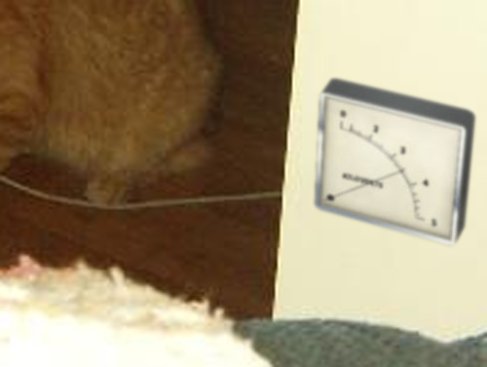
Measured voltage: 3.5 kV
